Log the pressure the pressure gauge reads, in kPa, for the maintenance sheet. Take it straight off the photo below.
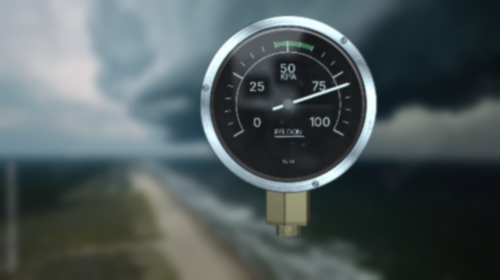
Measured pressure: 80 kPa
